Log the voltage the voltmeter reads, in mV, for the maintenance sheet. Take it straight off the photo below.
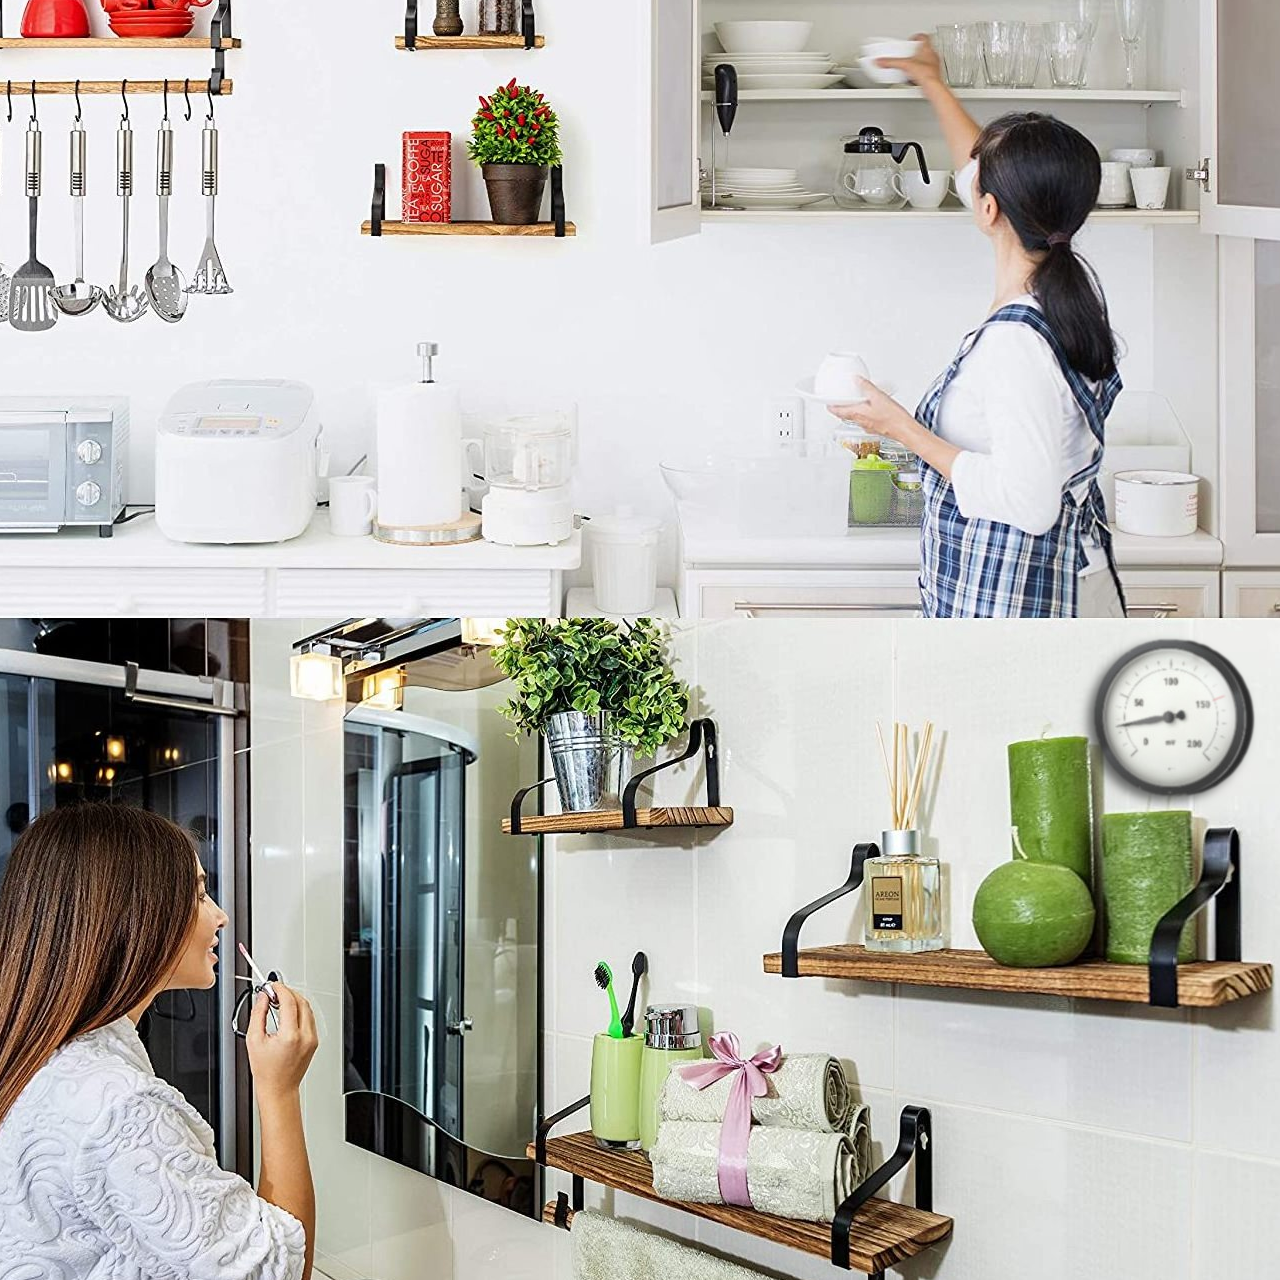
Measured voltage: 25 mV
